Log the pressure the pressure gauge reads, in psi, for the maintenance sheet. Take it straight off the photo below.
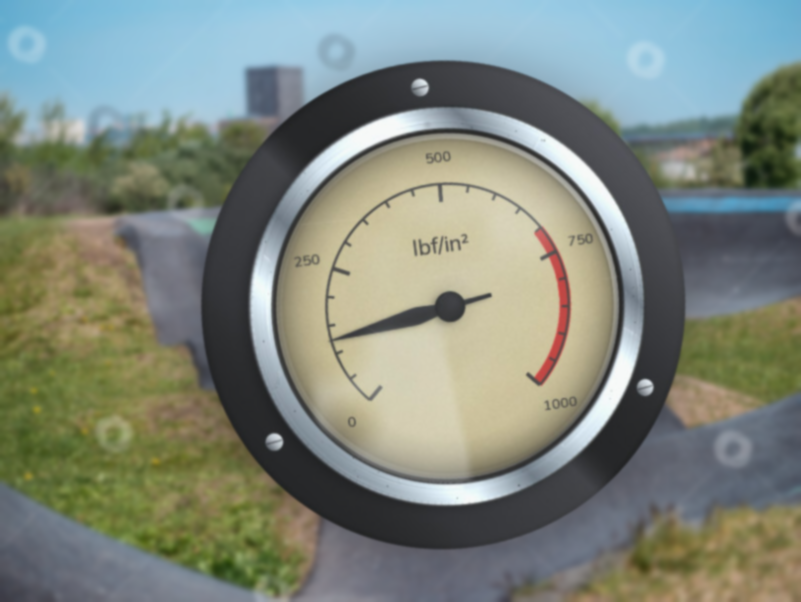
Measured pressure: 125 psi
